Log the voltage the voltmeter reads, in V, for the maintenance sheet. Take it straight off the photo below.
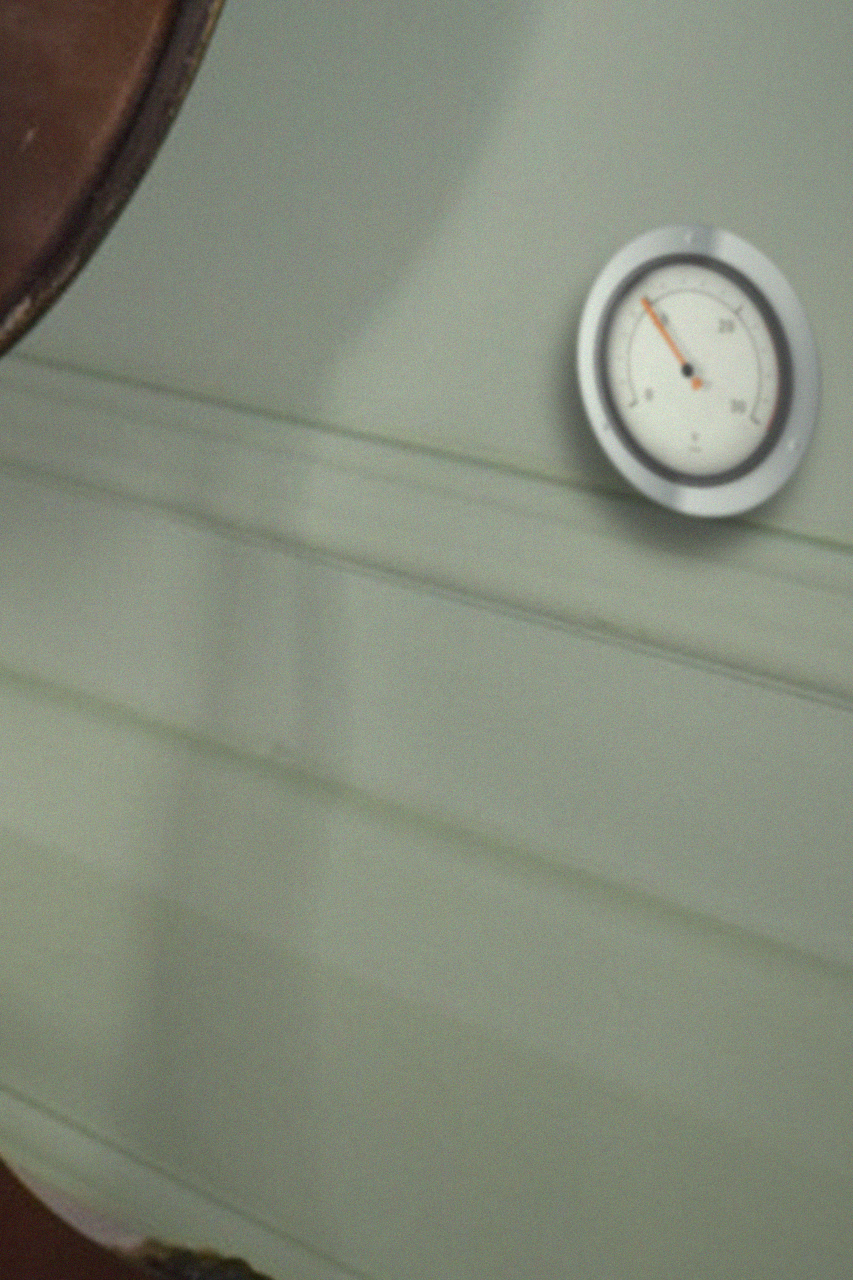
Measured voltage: 10 V
